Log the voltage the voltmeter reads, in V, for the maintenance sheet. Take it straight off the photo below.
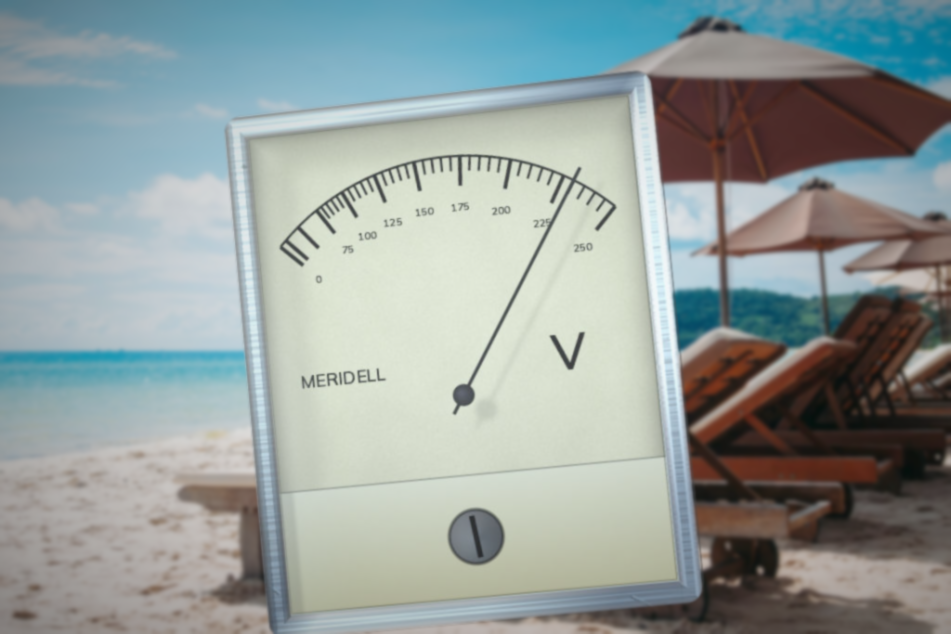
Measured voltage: 230 V
